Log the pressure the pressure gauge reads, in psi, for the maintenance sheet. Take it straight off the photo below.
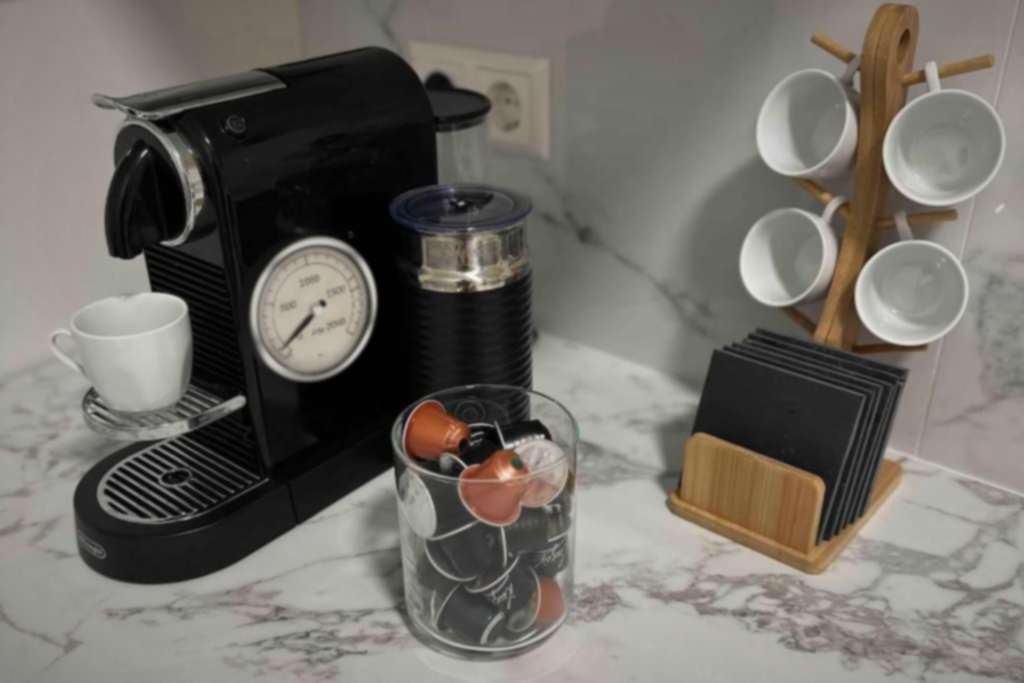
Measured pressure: 100 psi
